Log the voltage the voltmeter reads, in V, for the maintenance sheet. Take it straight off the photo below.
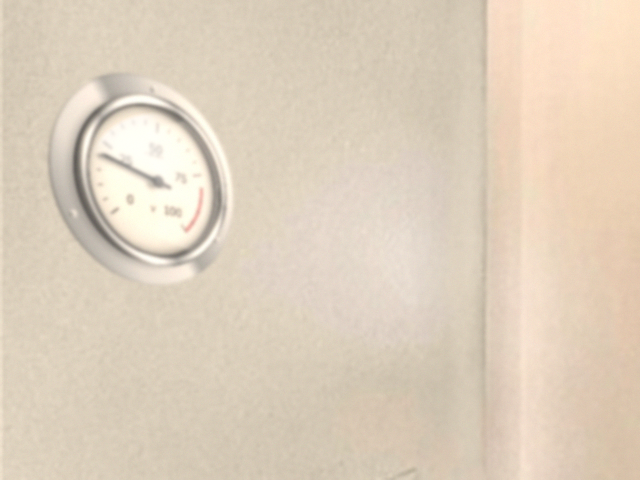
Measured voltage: 20 V
